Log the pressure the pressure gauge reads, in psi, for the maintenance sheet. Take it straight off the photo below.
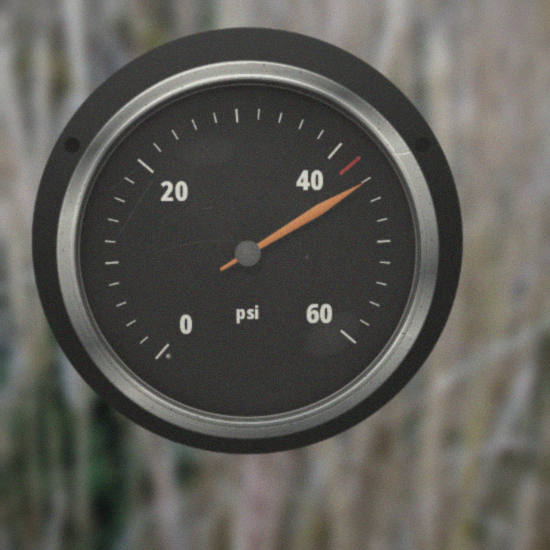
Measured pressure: 44 psi
